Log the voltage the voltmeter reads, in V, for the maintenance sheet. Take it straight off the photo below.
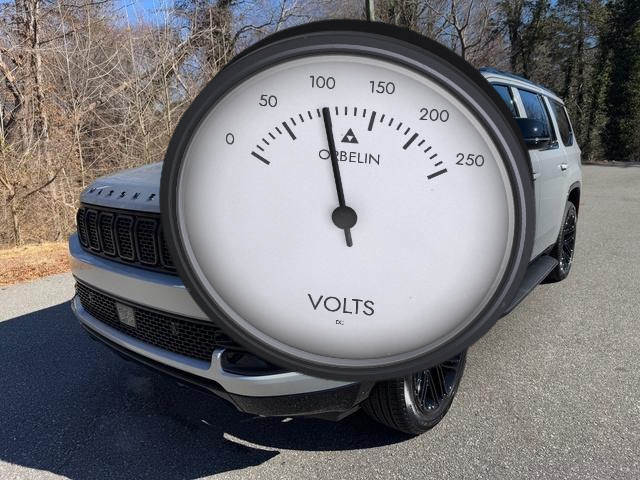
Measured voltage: 100 V
